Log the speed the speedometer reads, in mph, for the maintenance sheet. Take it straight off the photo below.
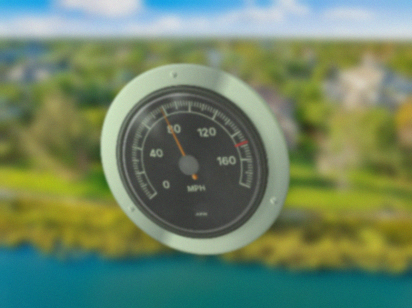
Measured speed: 80 mph
